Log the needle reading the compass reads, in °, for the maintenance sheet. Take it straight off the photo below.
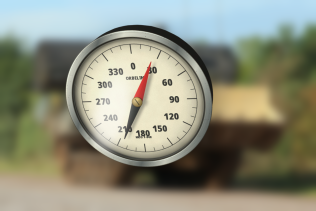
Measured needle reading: 25 °
